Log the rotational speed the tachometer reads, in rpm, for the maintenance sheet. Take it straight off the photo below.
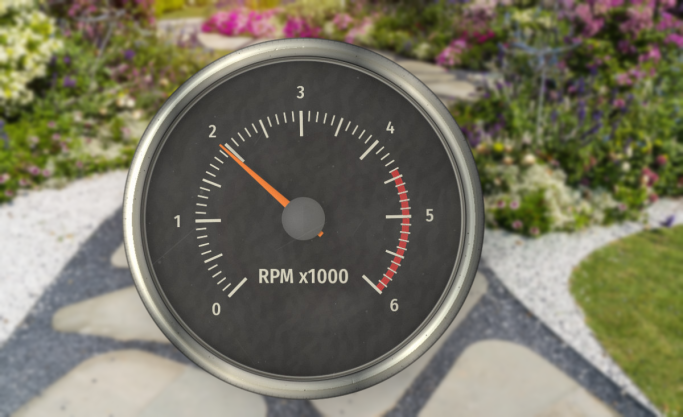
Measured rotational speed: 1950 rpm
